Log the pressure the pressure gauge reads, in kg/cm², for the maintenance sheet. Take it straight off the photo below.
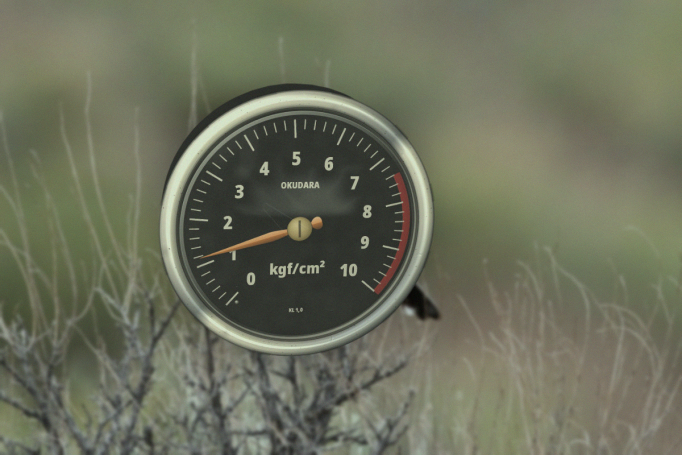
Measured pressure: 1.2 kg/cm²
